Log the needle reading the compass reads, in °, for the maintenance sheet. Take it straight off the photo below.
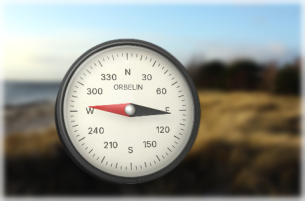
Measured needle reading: 275 °
